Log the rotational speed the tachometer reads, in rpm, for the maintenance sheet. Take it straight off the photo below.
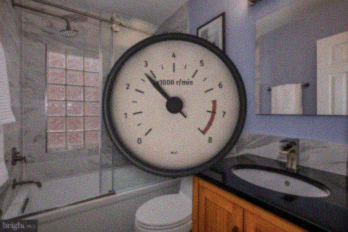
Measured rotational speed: 2750 rpm
